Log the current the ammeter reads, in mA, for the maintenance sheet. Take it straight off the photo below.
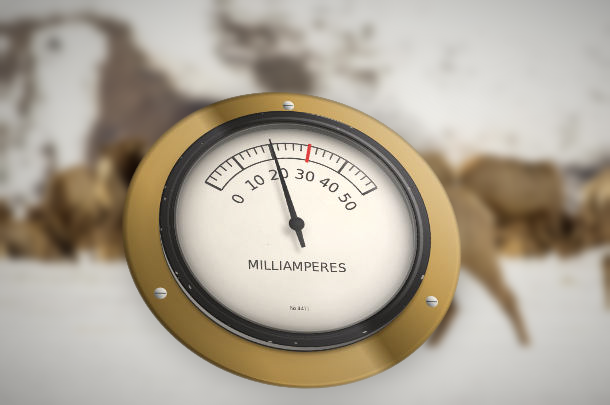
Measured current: 20 mA
